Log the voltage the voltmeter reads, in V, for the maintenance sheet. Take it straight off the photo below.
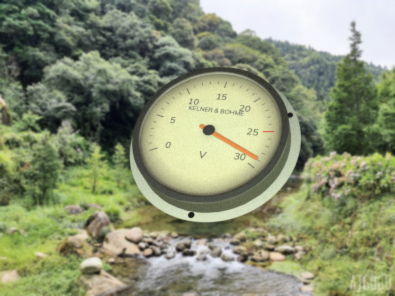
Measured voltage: 29 V
